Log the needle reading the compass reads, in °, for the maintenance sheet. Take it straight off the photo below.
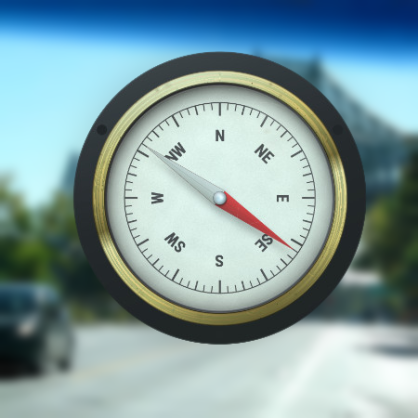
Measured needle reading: 125 °
